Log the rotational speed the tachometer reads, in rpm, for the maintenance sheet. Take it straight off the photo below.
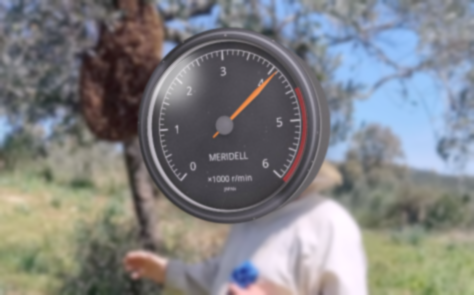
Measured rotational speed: 4100 rpm
